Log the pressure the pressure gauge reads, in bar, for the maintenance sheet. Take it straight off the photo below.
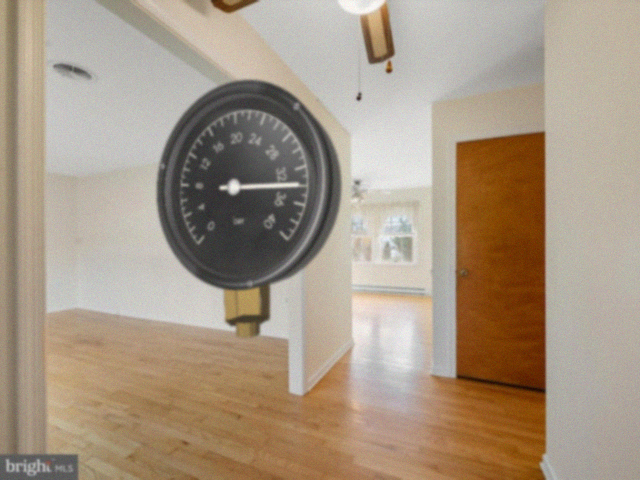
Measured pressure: 34 bar
